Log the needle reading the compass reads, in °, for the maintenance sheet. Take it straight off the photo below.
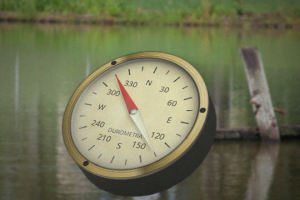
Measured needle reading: 315 °
